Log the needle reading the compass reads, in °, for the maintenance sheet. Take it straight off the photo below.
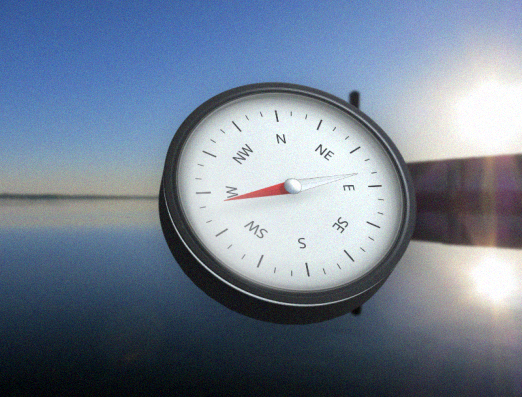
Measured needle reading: 260 °
